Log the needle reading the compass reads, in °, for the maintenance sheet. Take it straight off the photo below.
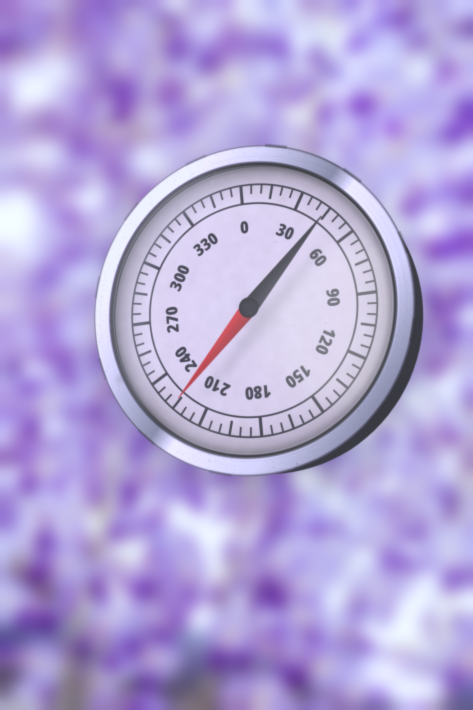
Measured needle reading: 225 °
